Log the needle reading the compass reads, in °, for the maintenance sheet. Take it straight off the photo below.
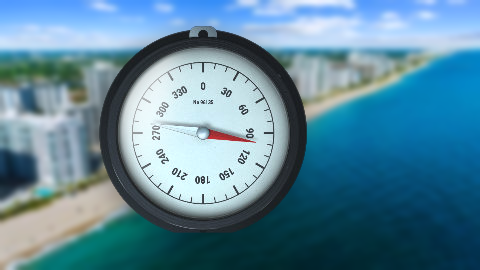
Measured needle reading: 100 °
